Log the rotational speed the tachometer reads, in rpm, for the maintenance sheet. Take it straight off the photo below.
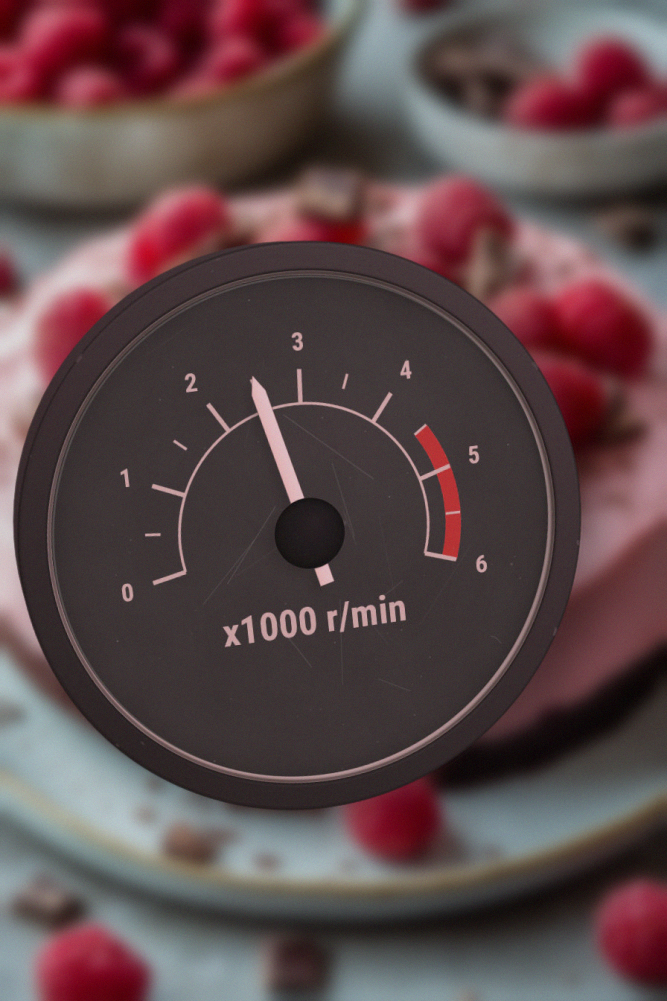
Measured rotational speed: 2500 rpm
